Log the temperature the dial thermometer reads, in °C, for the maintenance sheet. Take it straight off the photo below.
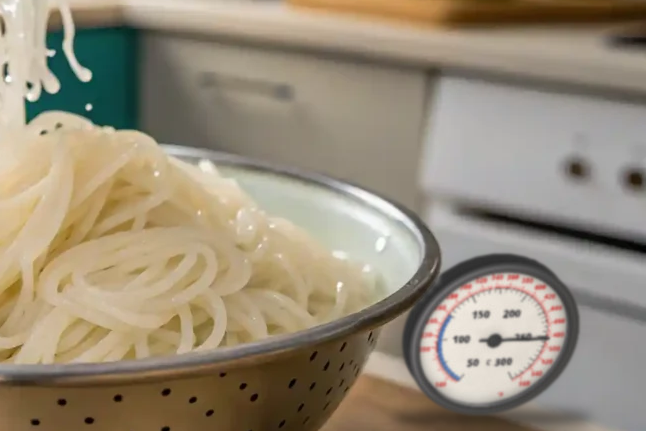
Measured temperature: 250 °C
